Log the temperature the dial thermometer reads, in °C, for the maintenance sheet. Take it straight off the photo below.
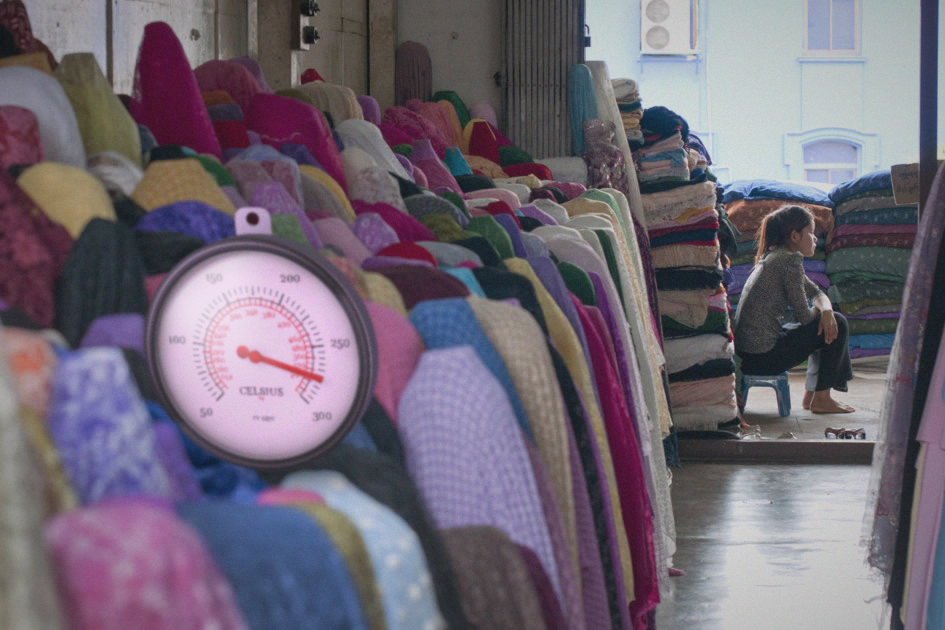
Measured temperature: 275 °C
